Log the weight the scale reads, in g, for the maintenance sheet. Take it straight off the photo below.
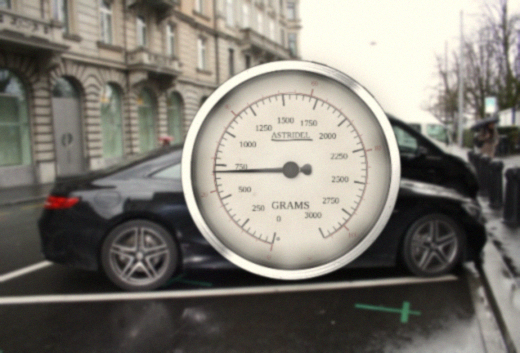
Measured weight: 700 g
